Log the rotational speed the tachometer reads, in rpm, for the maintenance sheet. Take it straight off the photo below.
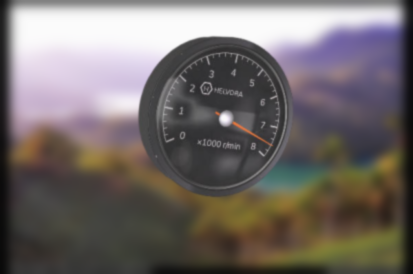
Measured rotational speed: 7600 rpm
